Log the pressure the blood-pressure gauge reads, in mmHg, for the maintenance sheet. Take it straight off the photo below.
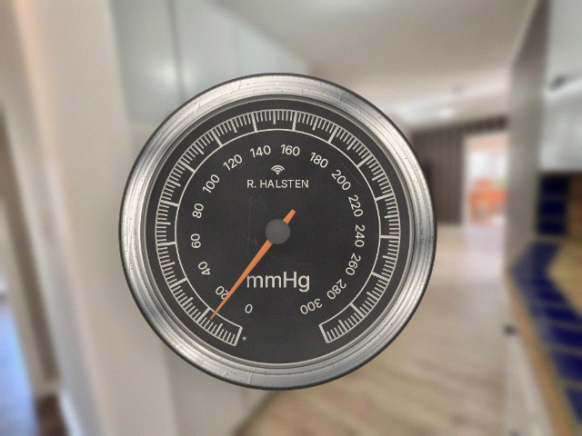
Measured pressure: 16 mmHg
